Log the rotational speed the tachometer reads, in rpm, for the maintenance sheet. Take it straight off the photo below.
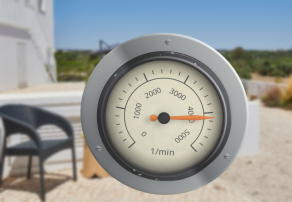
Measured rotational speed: 4100 rpm
